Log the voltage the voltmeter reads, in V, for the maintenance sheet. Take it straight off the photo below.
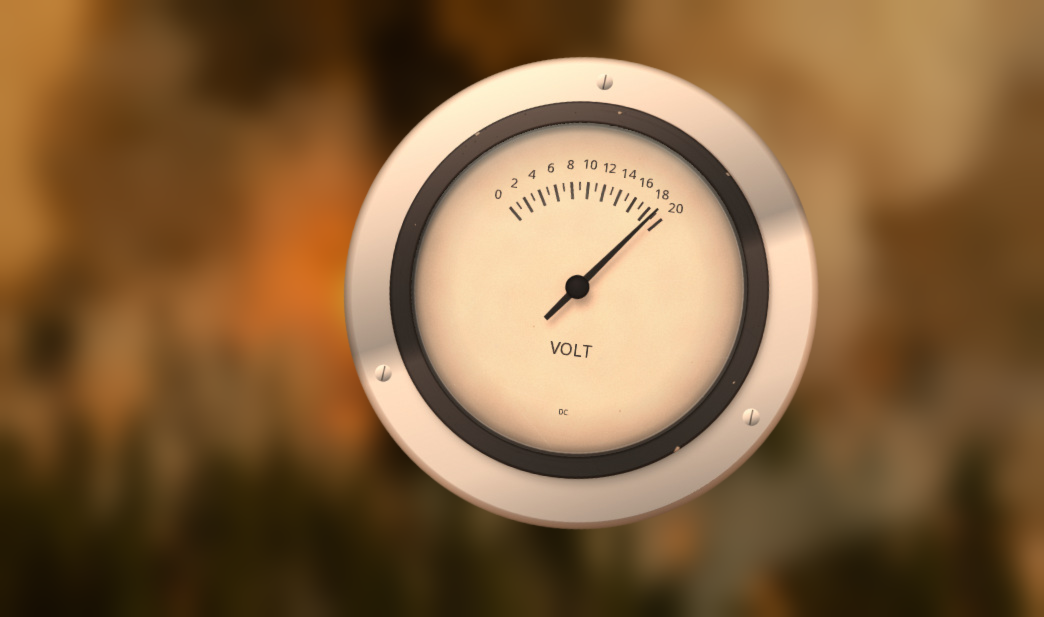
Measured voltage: 19 V
